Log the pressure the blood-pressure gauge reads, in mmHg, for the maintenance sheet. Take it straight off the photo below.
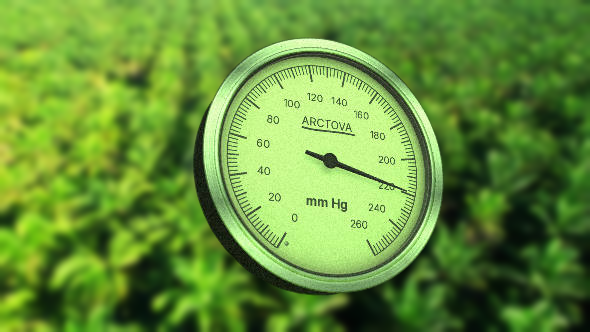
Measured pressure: 220 mmHg
